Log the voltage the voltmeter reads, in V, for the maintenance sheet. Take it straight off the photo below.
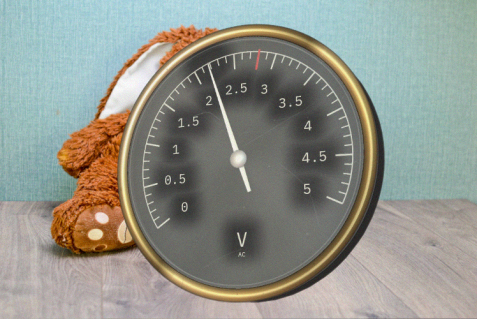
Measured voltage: 2.2 V
